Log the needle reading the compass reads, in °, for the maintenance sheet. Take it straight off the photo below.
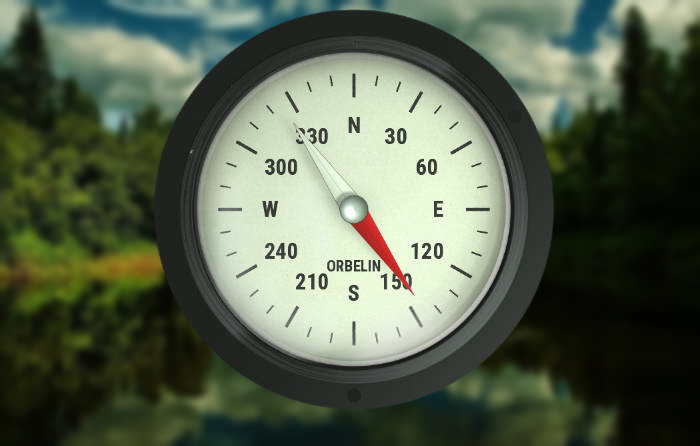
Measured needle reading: 145 °
